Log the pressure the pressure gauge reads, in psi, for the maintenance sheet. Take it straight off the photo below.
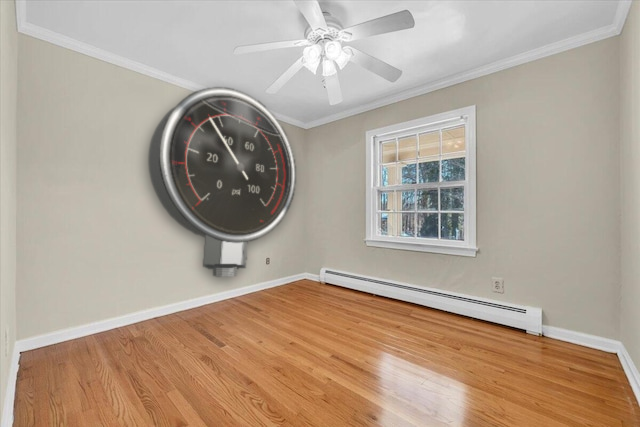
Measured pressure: 35 psi
